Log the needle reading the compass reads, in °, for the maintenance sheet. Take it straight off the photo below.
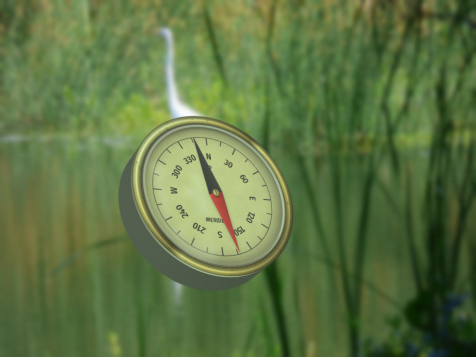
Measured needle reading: 165 °
